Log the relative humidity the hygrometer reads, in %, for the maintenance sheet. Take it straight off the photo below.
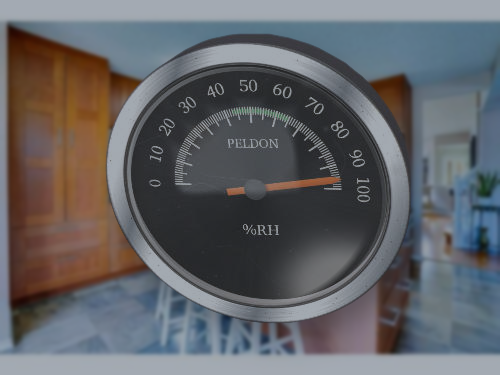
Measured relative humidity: 95 %
